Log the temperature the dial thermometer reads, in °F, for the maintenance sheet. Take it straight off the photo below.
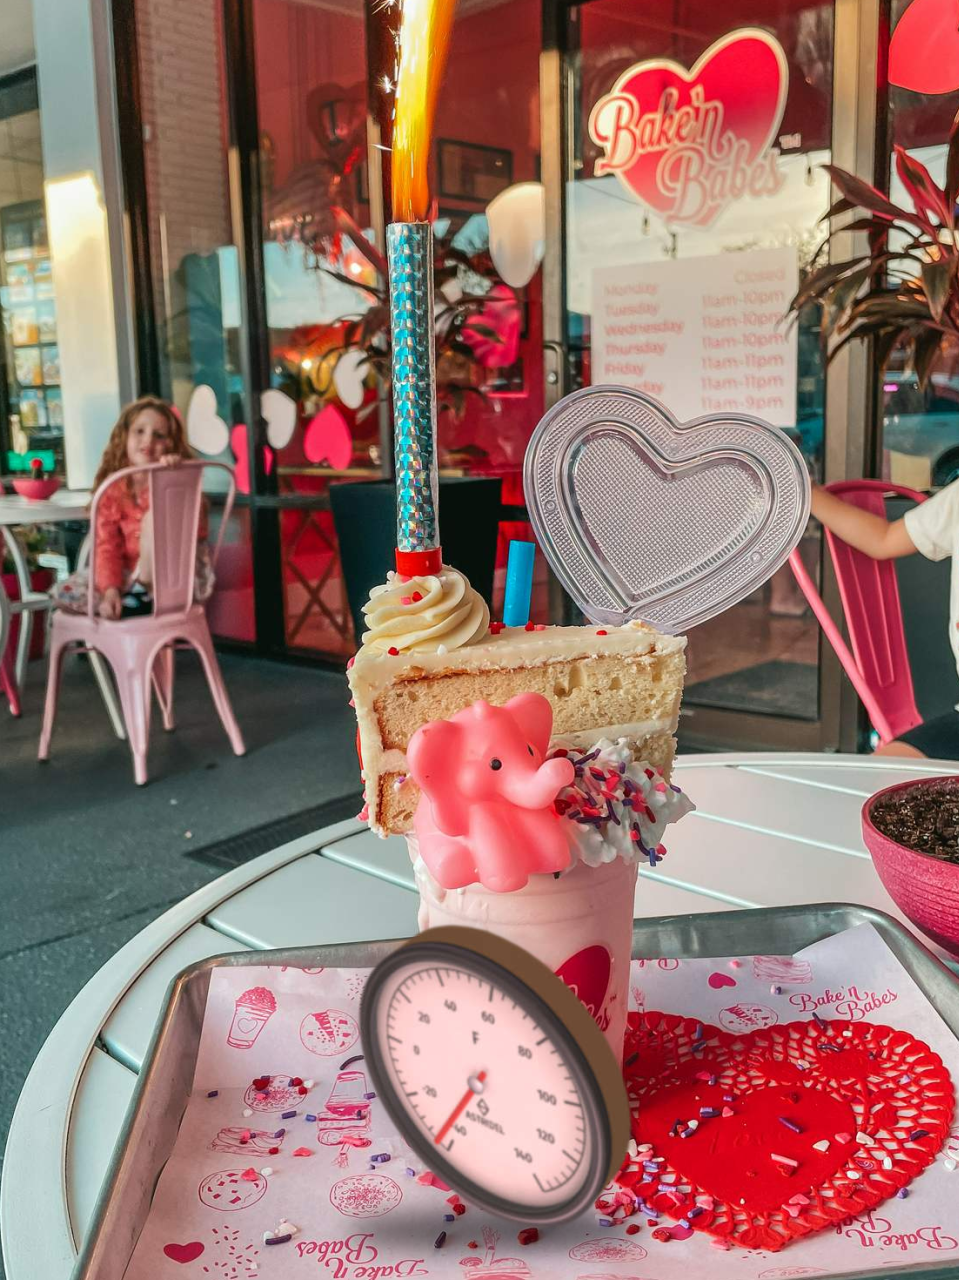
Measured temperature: -36 °F
